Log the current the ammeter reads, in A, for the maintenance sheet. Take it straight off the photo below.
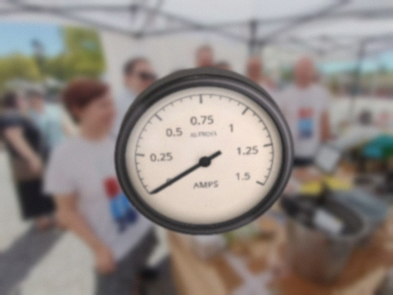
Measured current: 0 A
